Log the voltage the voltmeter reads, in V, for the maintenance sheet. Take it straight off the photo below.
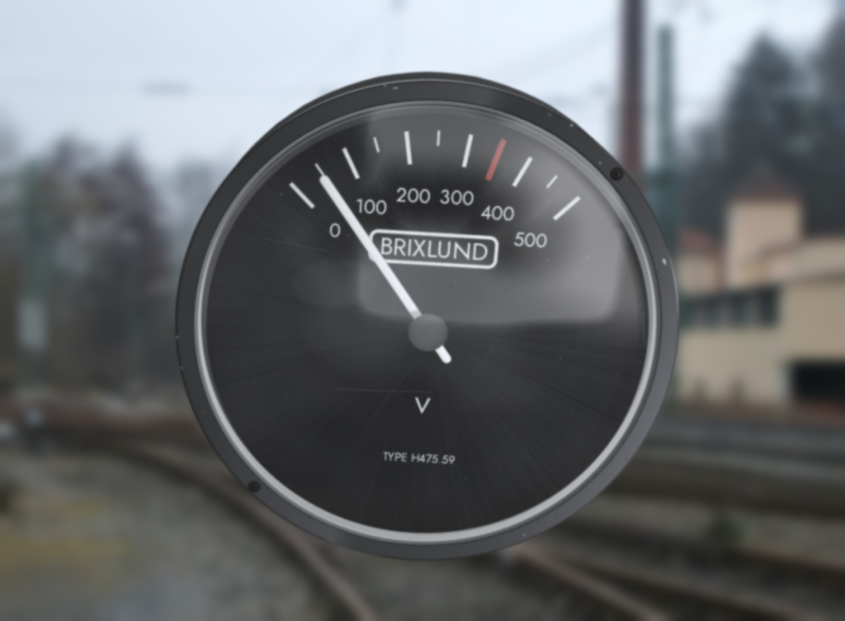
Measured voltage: 50 V
